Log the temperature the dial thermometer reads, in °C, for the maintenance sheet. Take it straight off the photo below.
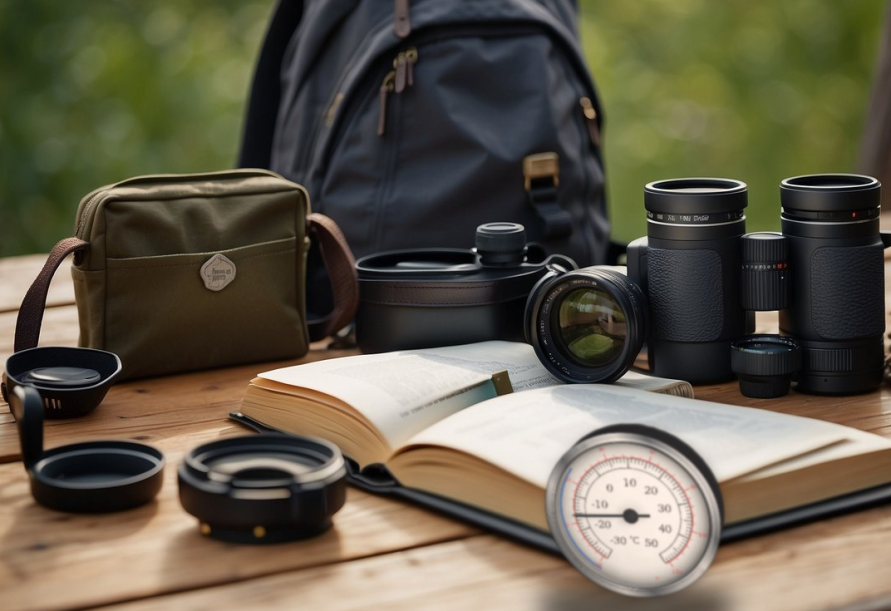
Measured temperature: -15 °C
